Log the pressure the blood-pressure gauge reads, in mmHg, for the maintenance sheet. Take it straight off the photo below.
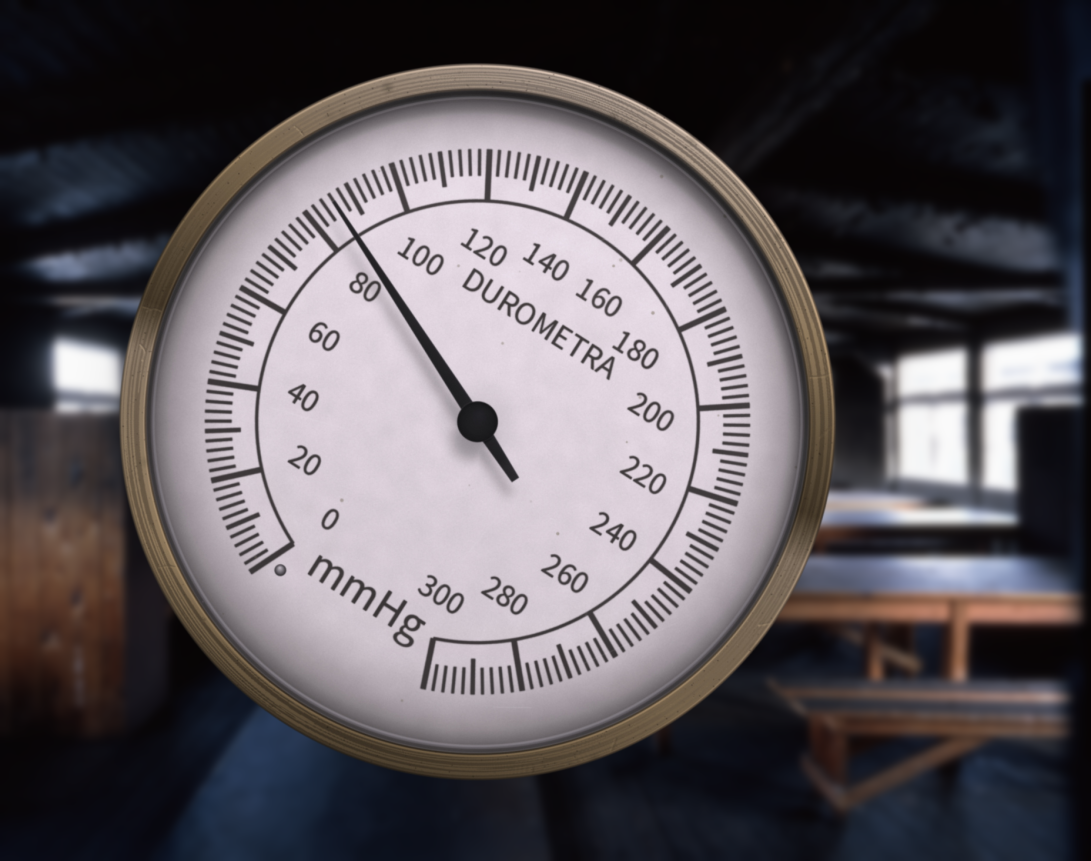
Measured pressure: 86 mmHg
